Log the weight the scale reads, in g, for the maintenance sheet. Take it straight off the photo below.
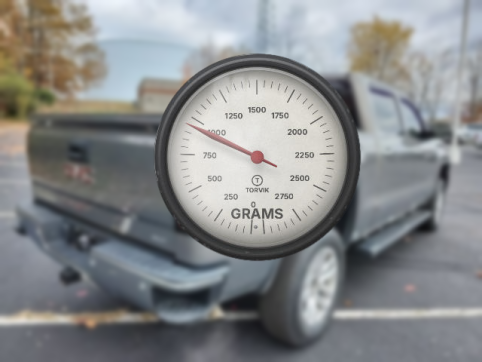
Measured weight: 950 g
